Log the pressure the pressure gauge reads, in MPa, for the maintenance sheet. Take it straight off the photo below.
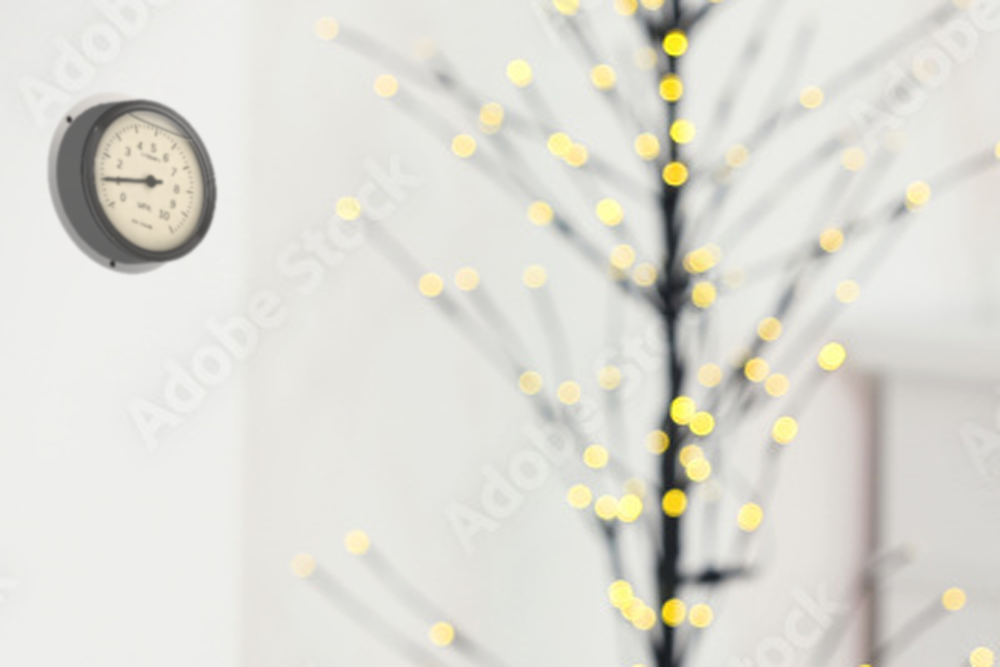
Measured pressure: 1 MPa
